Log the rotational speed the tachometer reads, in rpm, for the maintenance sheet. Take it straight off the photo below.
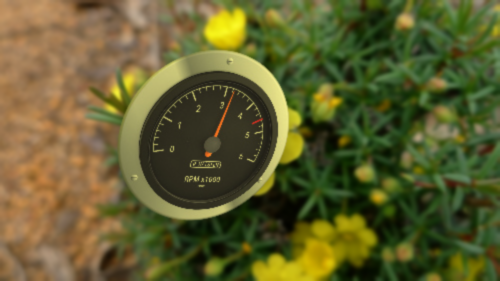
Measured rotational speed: 3200 rpm
